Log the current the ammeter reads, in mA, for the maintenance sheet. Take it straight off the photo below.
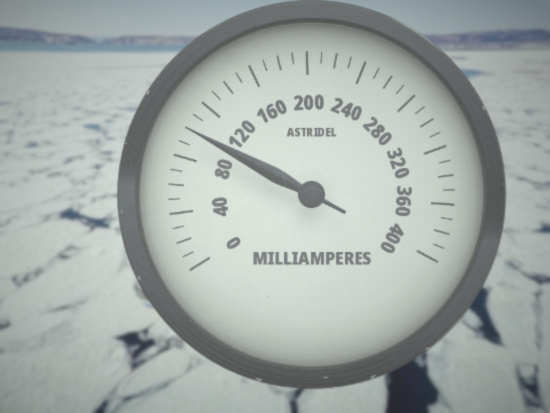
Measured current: 100 mA
